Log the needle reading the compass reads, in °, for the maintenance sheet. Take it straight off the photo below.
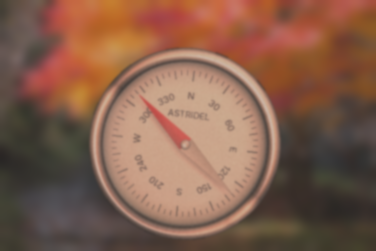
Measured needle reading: 310 °
